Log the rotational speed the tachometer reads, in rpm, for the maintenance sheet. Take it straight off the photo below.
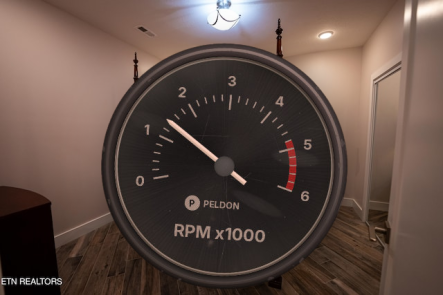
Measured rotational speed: 1400 rpm
